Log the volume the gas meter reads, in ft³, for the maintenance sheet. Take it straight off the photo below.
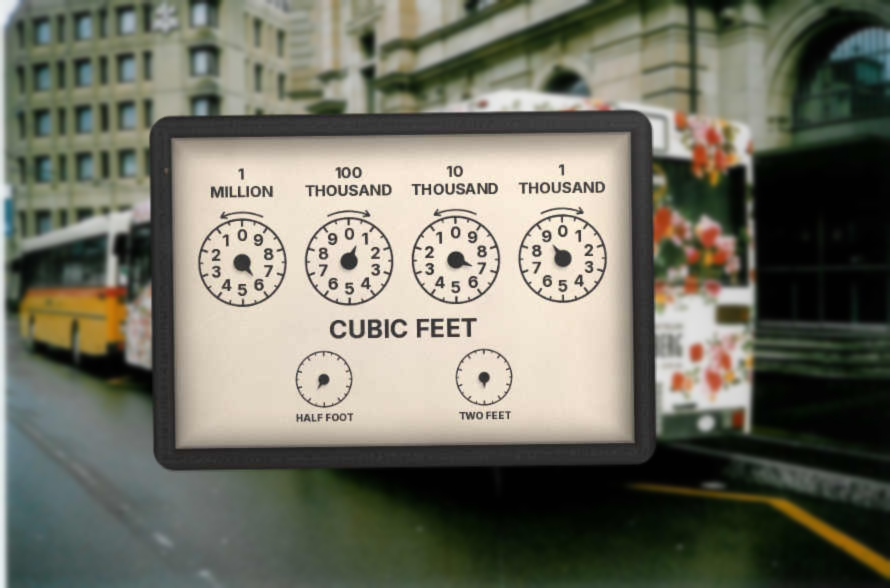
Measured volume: 606900 ft³
